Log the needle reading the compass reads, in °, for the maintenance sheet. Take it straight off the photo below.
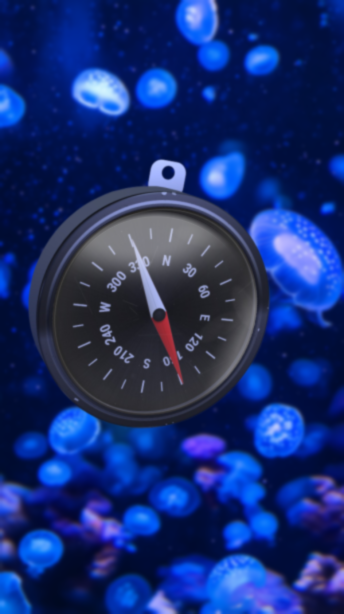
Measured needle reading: 150 °
